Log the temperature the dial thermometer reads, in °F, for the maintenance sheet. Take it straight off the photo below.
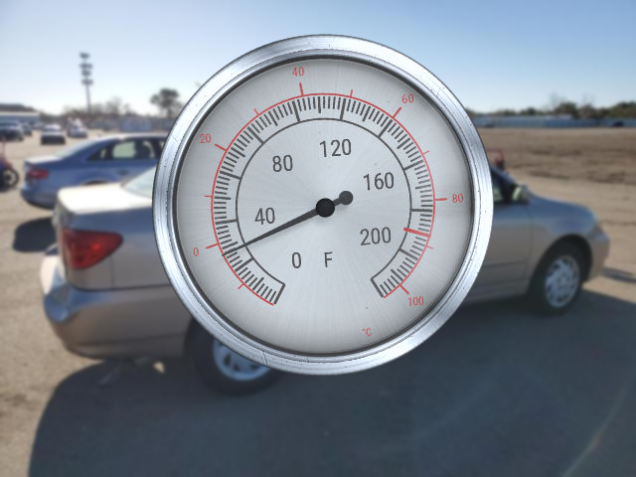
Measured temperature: 28 °F
